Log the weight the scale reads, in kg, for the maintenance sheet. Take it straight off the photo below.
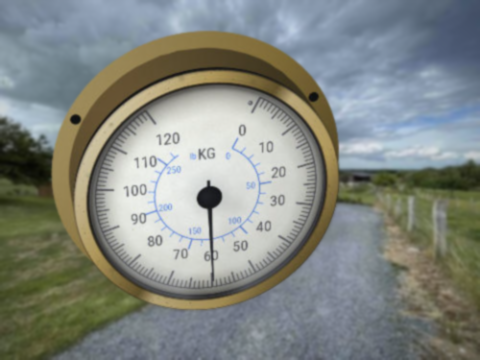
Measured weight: 60 kg
